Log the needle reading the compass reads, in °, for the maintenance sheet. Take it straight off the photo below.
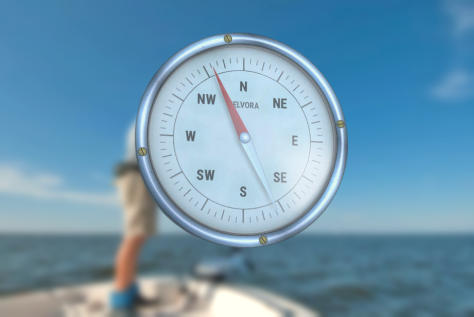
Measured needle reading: 335 °
